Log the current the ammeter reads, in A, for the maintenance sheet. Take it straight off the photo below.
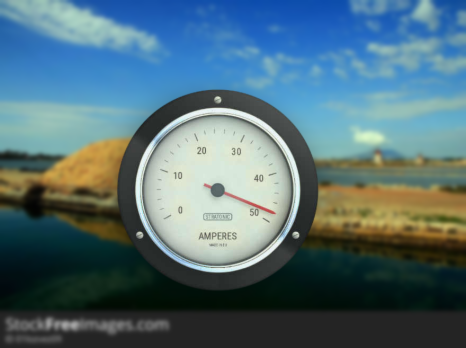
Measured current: 48 A
